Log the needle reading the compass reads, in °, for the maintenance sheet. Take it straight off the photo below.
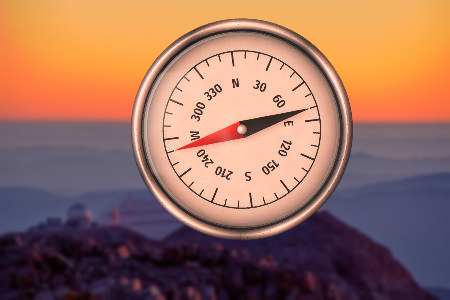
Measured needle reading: 260 °
